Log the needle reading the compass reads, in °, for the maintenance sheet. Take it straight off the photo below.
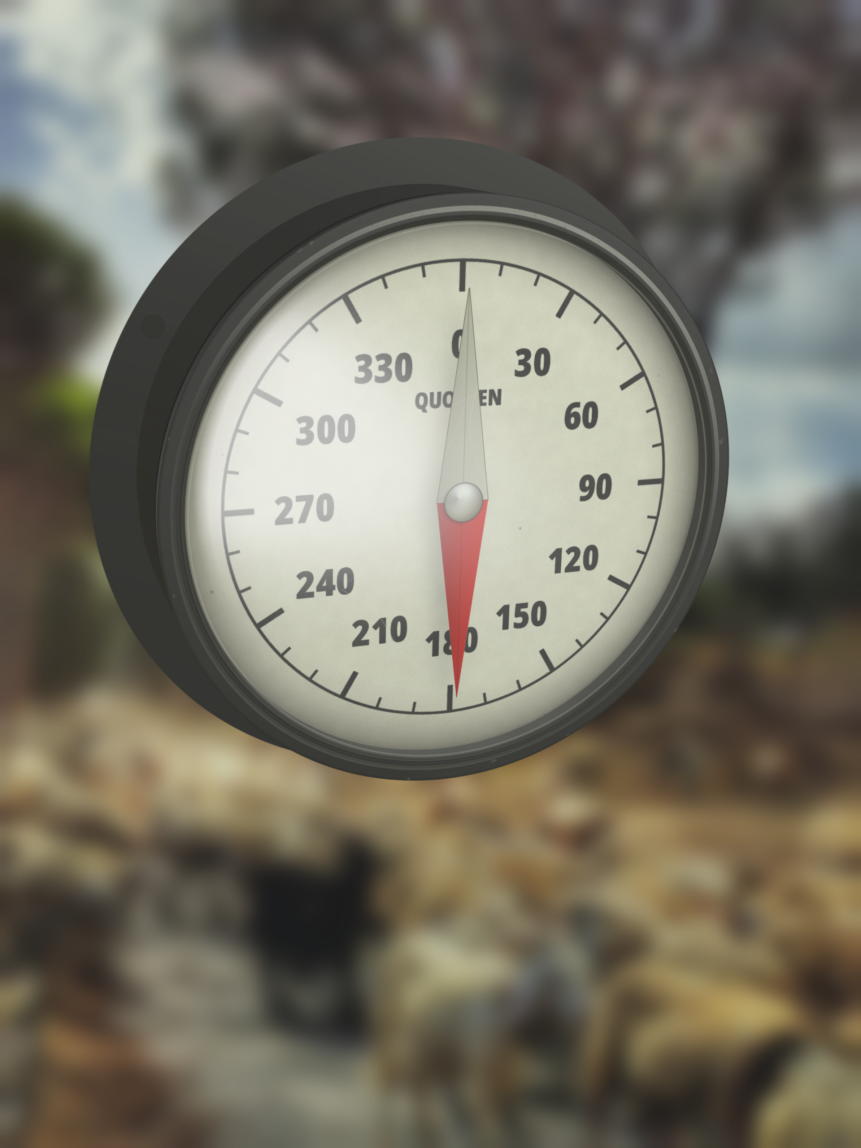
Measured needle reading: 180 °
